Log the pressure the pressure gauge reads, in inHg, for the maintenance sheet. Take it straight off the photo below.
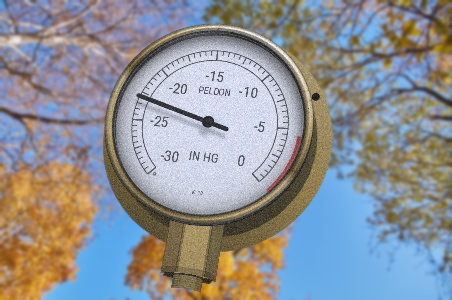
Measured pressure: -23 inHg
